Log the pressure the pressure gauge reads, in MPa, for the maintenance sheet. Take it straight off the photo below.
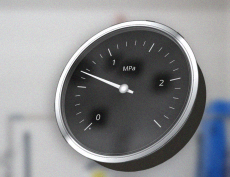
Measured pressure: 0.65 MPa
